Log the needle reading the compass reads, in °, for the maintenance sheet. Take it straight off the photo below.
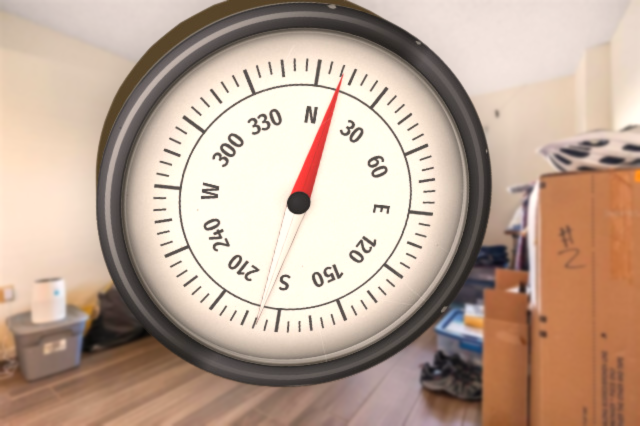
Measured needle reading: 10 °
